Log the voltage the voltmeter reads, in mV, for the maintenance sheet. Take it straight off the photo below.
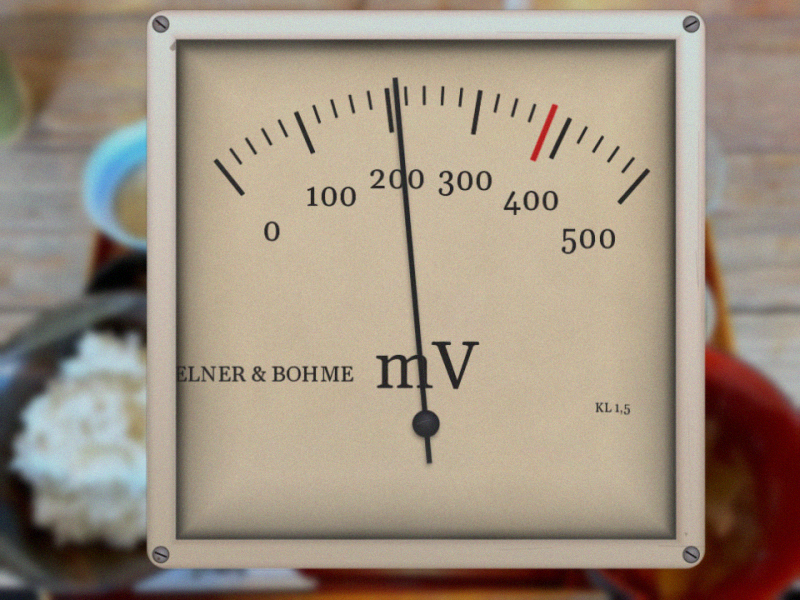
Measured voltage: 210 mV
